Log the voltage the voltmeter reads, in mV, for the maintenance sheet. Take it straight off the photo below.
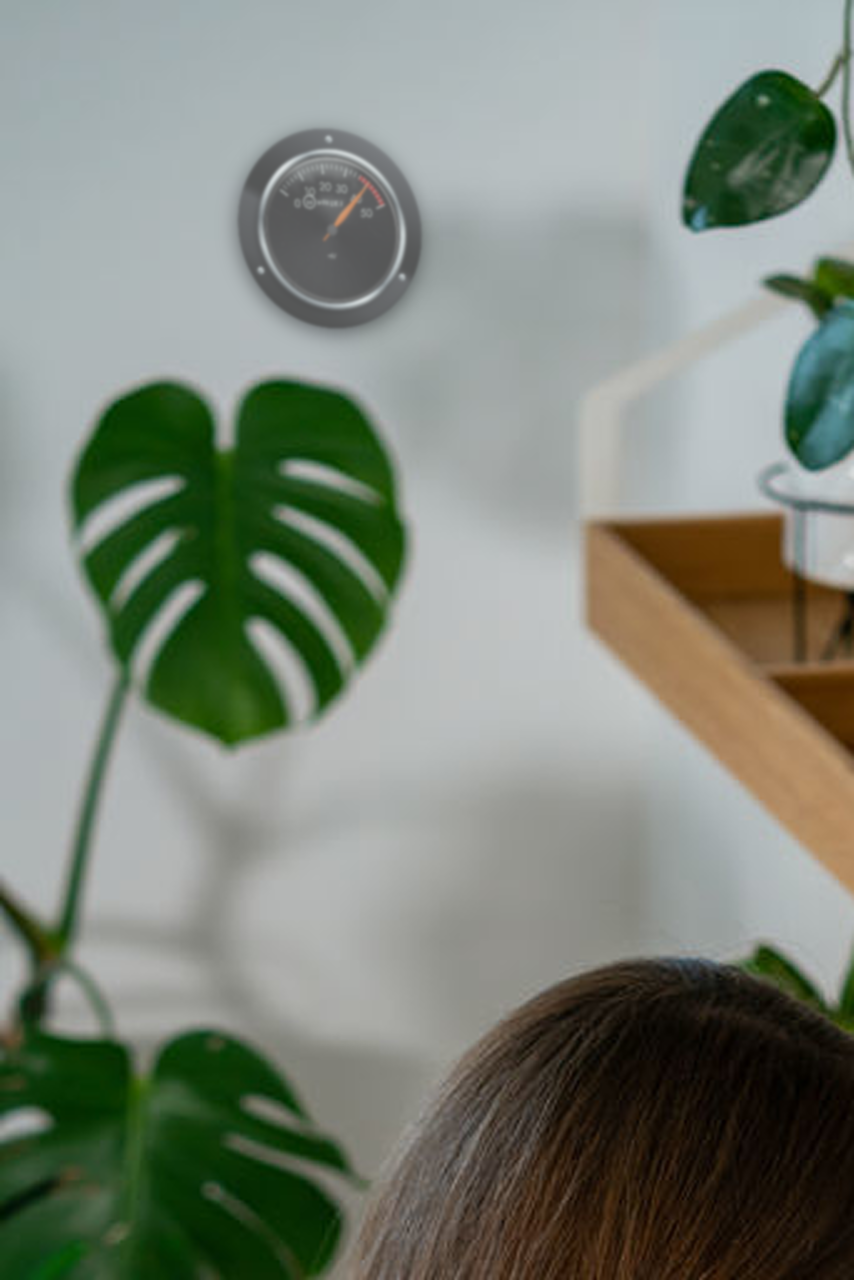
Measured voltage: 40 mV
